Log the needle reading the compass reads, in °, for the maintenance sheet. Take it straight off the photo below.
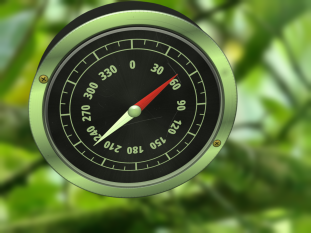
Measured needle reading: 50 °
